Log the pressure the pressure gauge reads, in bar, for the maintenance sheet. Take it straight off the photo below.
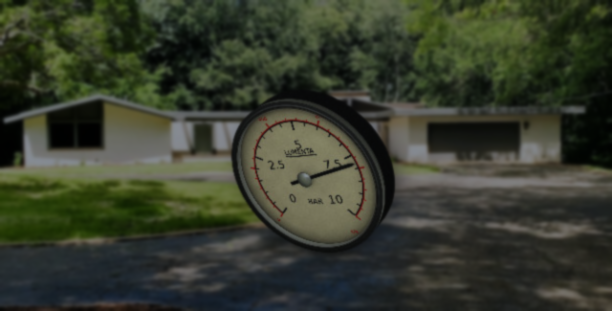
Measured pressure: 7.75 bar
